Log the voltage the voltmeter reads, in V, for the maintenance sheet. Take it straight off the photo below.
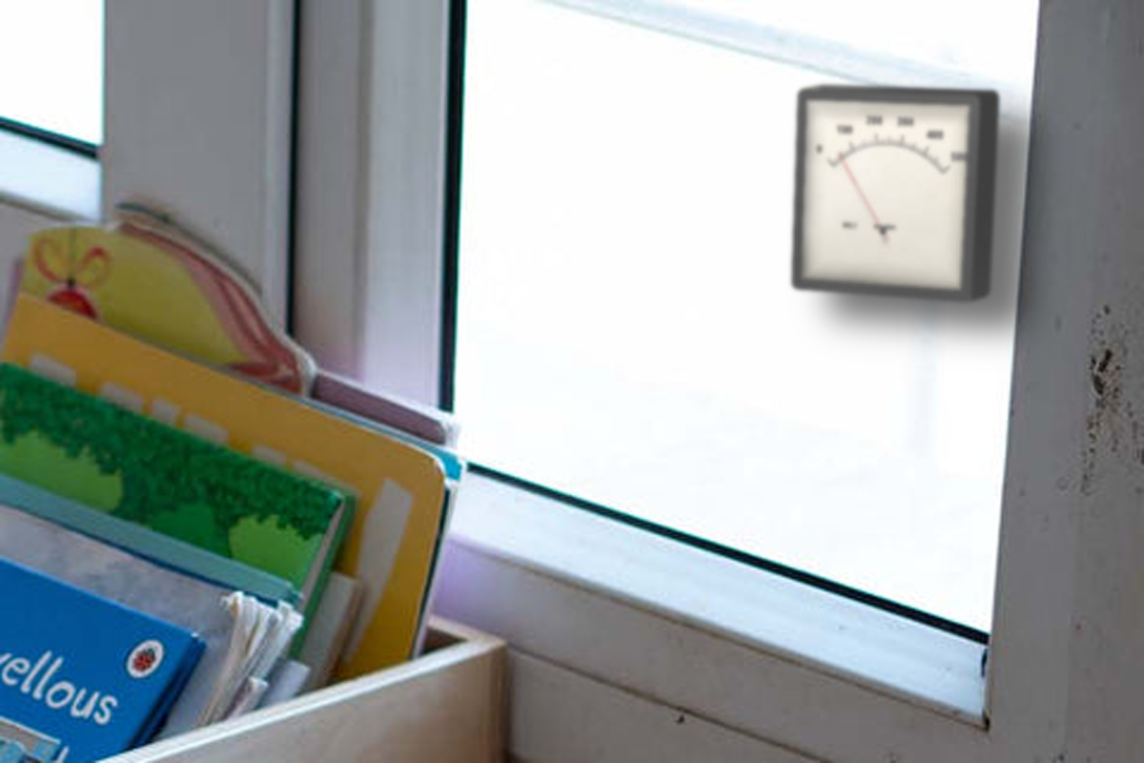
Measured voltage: 50 V
